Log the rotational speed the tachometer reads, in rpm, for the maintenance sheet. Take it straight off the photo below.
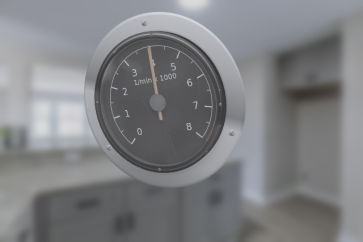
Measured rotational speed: 4000 rpm
